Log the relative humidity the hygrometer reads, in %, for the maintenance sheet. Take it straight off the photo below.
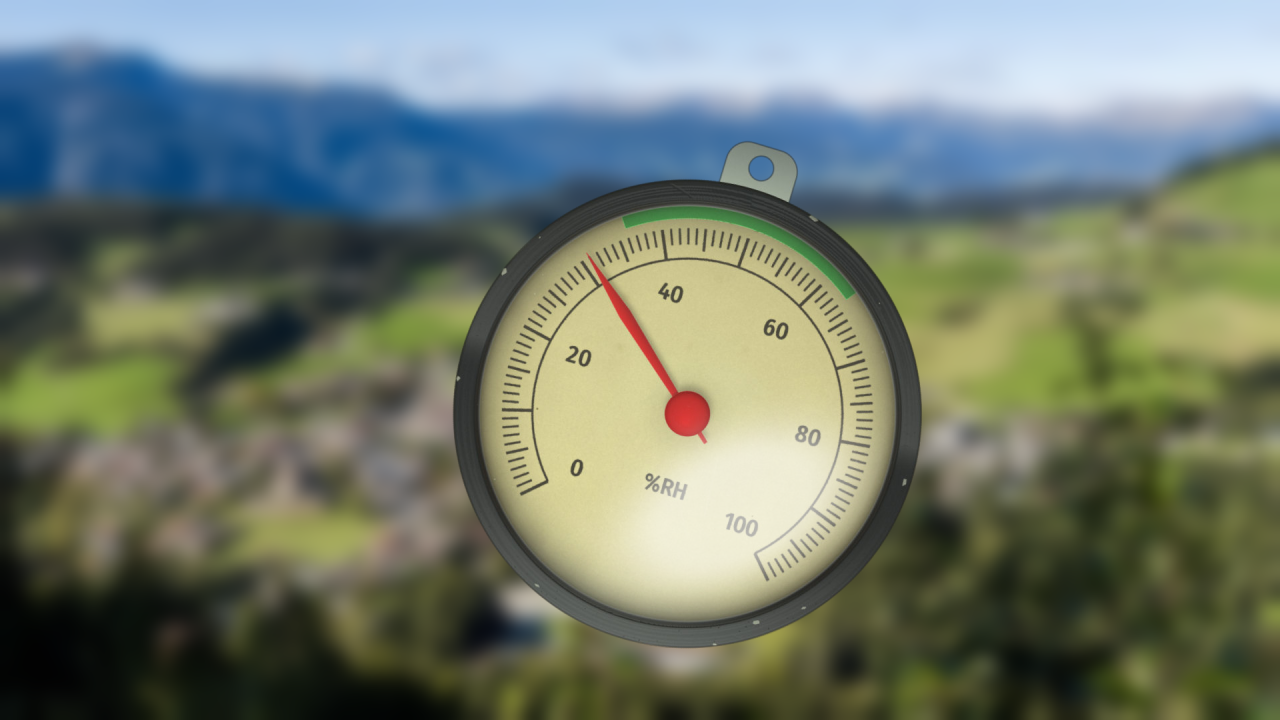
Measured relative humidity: 31 %
